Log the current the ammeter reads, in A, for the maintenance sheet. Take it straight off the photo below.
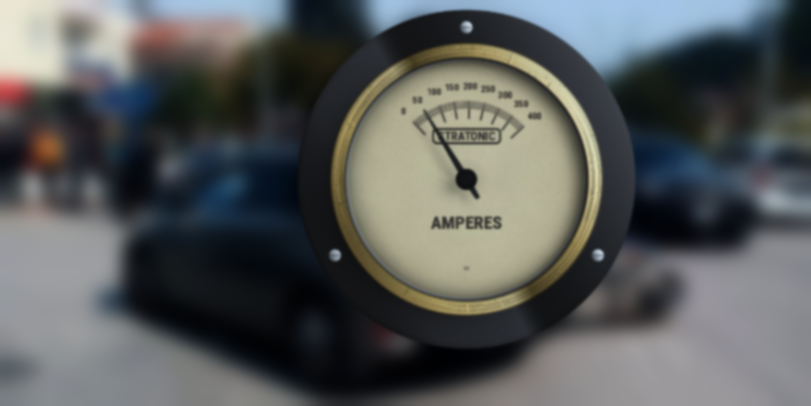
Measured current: 50 A
